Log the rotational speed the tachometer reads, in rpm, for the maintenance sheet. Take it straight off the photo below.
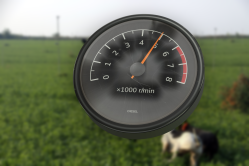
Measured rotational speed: 5000 rpm
